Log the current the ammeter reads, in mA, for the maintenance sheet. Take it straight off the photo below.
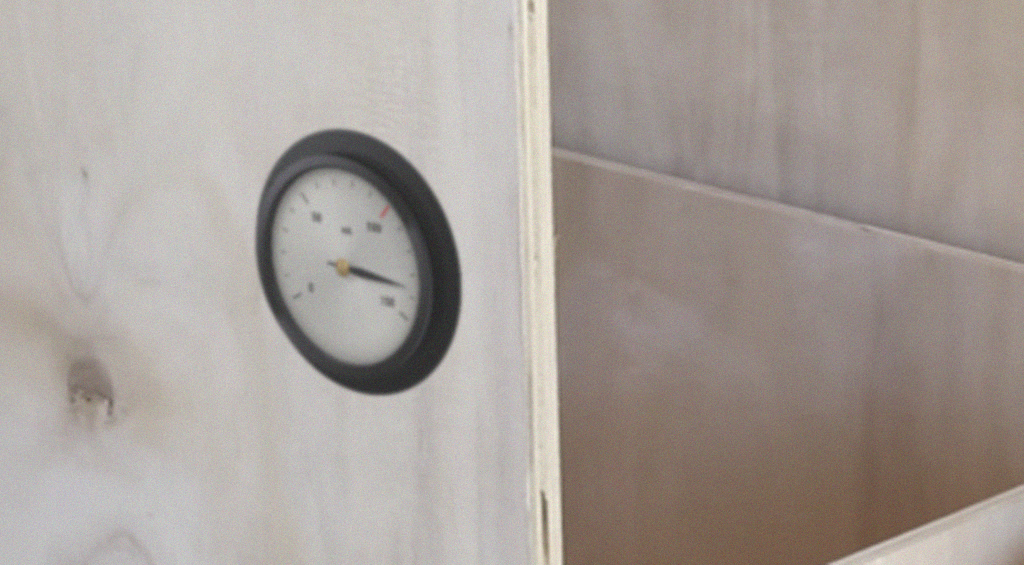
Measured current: 135 mA
